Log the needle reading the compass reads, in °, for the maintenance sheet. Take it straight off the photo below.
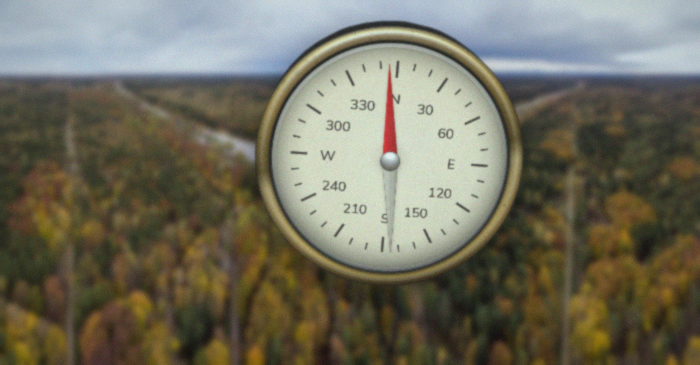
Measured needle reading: 355 °
